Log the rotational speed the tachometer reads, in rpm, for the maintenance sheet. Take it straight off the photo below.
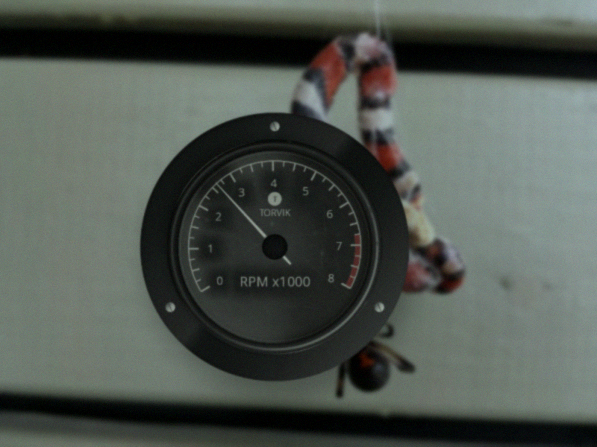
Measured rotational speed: 2625 rpm
